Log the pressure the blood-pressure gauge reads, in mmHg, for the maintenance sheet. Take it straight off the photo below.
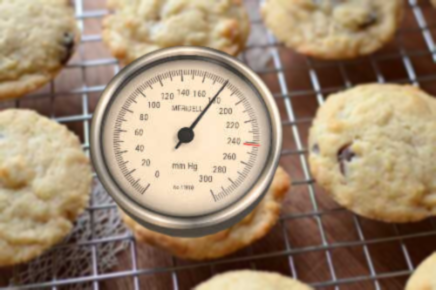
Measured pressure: 180 mmHg
